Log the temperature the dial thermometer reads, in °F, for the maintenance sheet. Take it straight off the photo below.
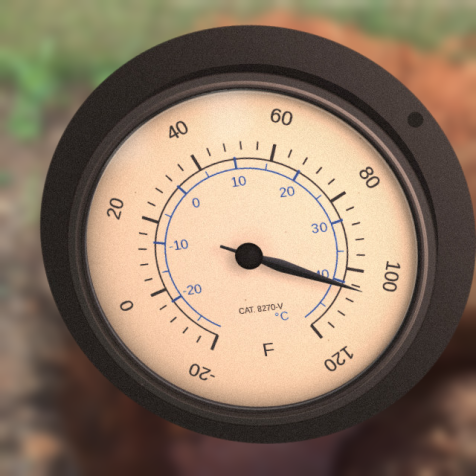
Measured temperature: 104 °F
